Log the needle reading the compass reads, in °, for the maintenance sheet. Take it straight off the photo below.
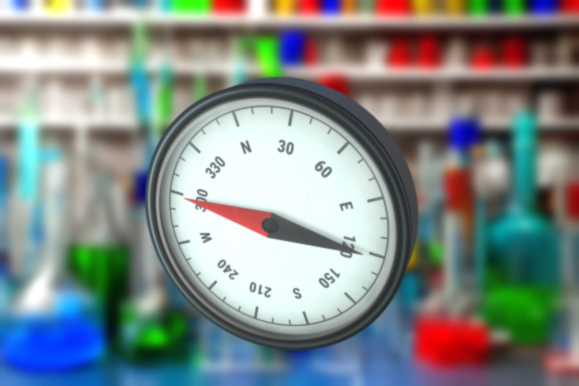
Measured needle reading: 300 °
